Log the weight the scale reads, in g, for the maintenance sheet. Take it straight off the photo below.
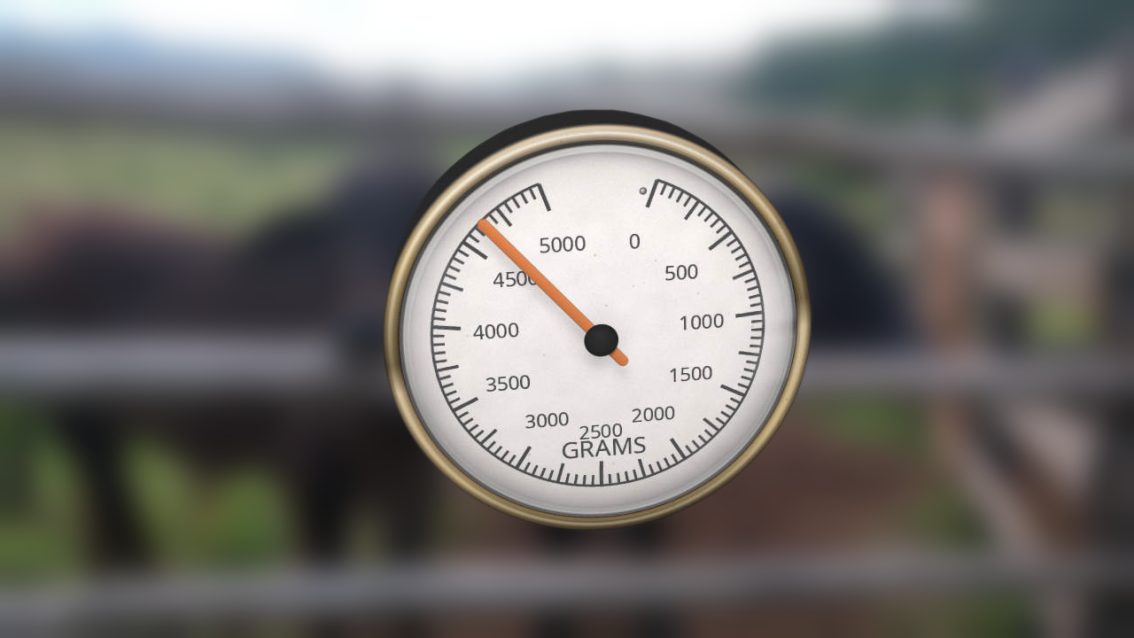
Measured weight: 4650 g
